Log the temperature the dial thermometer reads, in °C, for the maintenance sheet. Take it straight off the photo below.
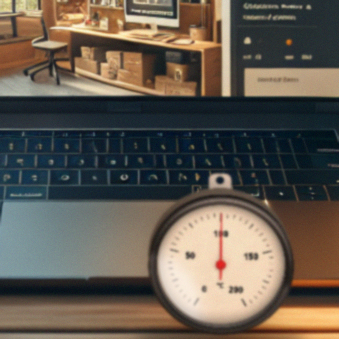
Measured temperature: 100 °C
